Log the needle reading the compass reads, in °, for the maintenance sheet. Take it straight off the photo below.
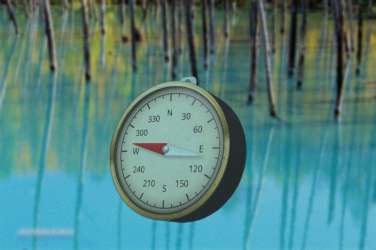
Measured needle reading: 280 °
